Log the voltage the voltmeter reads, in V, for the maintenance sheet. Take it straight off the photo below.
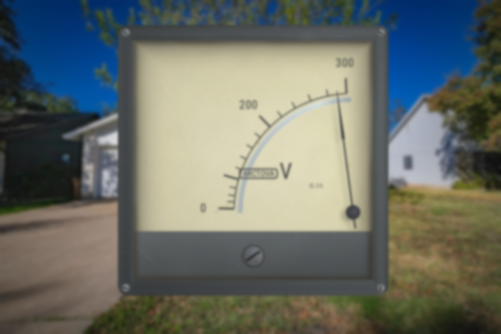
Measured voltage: 290 V
